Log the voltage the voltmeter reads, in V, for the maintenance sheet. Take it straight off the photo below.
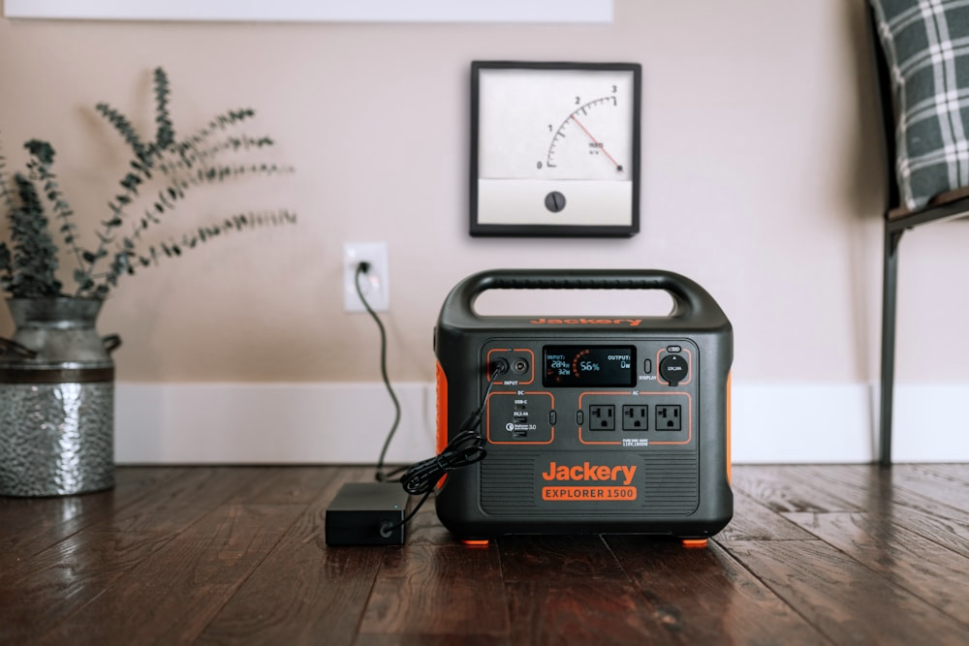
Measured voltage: 1.6 V
